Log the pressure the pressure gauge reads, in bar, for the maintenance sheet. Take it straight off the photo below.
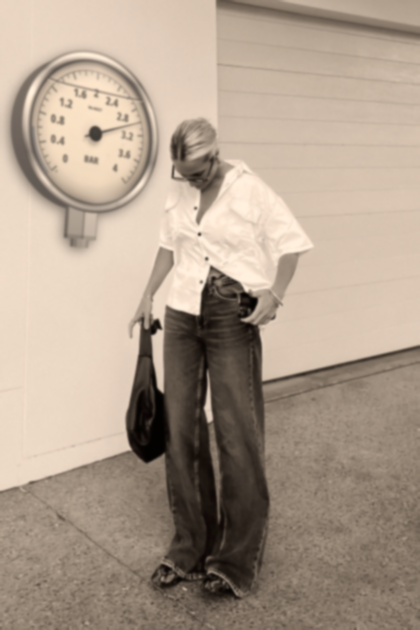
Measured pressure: 3 bar
